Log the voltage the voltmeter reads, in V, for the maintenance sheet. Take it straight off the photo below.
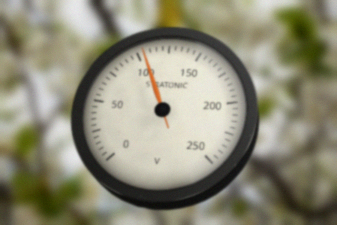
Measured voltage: 105 V
